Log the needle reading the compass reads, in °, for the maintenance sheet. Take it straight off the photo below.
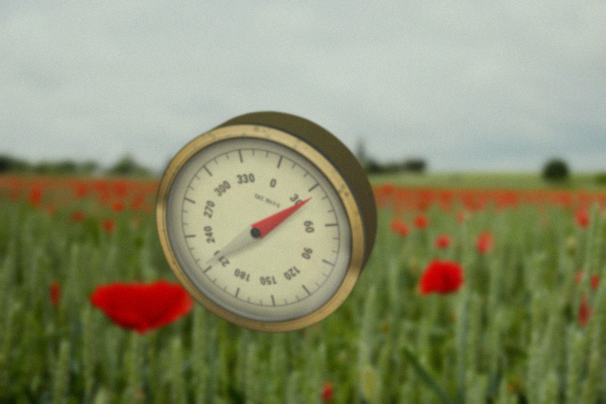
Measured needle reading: 35 °
